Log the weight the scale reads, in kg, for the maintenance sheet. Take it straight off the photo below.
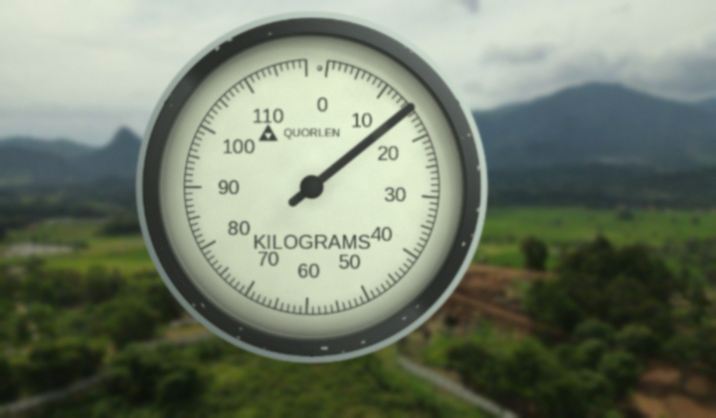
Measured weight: 15 kg
